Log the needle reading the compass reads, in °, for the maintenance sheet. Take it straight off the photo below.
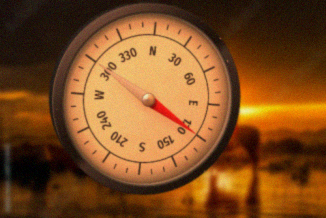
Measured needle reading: 120 °
